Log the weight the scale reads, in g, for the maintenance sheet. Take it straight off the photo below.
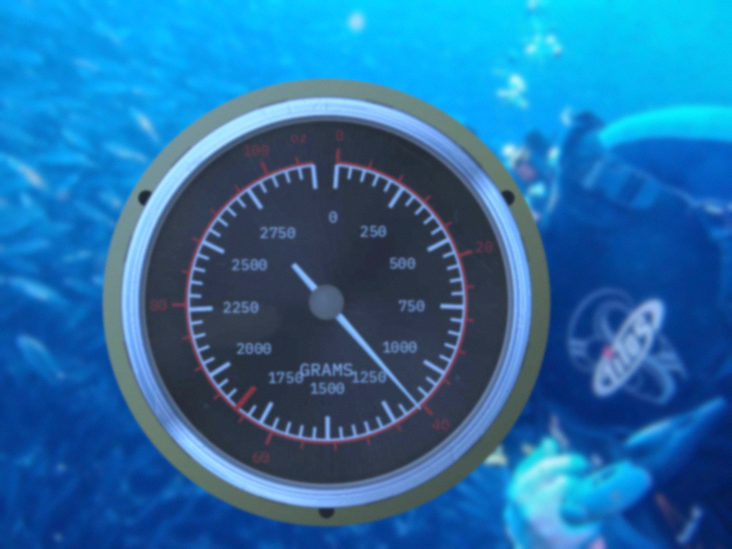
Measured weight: 1150 g
